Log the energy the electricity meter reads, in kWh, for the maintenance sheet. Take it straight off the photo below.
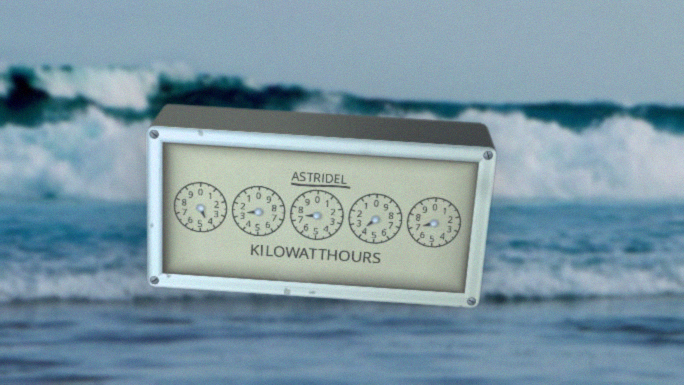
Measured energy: 42737 kWh
